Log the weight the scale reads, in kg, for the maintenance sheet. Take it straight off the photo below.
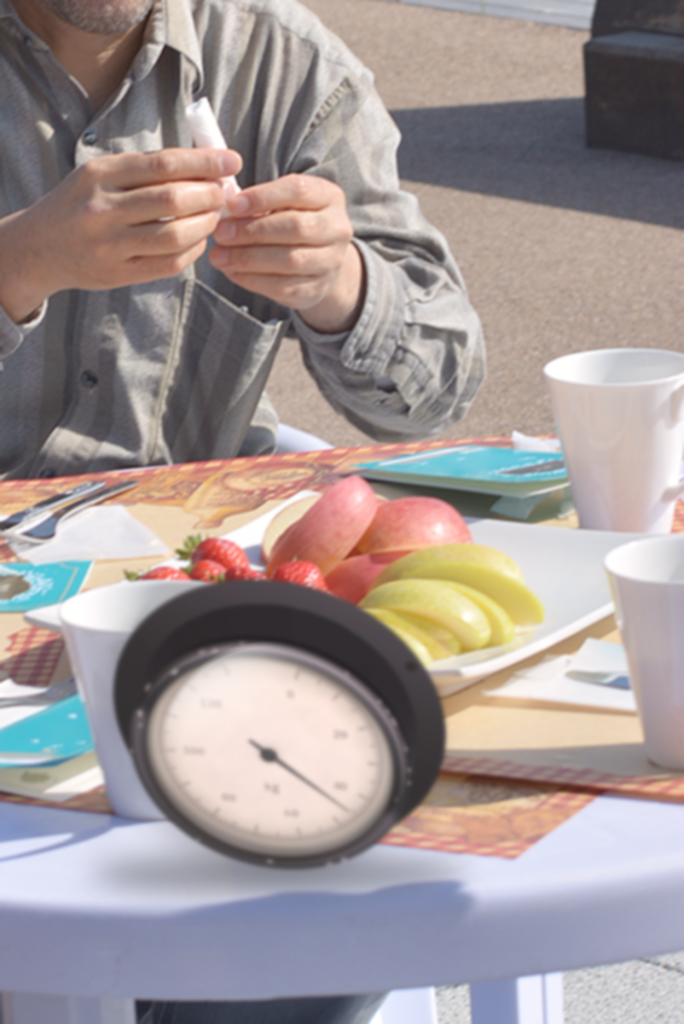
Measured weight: 45 kg
